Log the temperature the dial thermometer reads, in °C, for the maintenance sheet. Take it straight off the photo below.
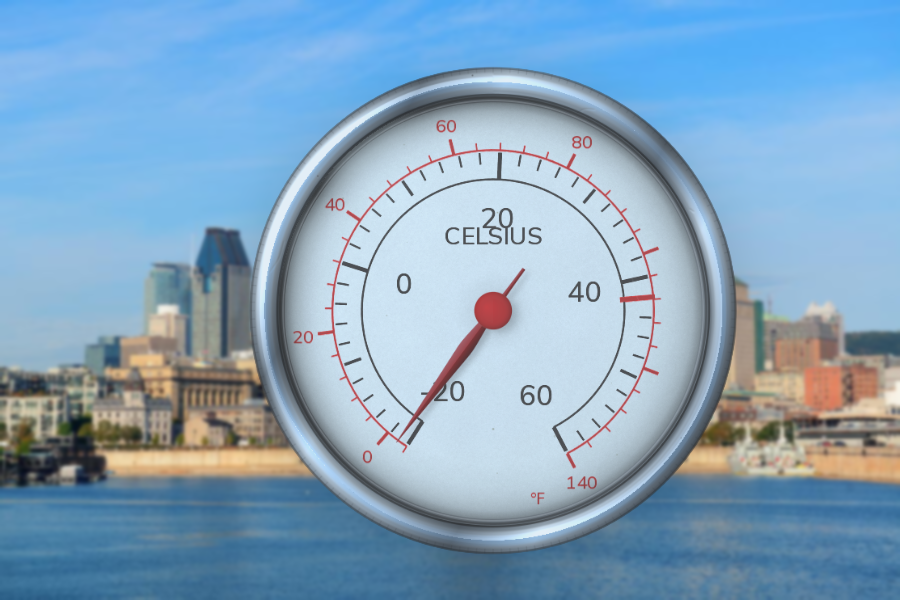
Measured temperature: -19 °C
